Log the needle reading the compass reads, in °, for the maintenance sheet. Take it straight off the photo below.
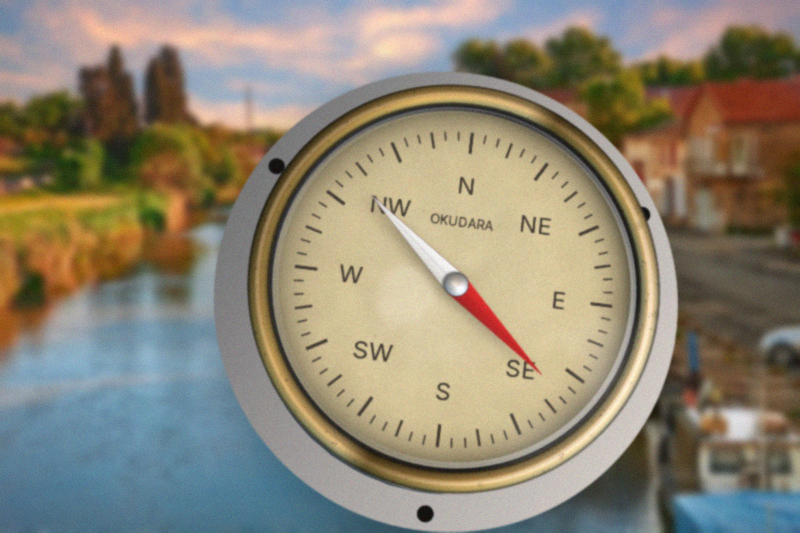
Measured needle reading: 130 °
